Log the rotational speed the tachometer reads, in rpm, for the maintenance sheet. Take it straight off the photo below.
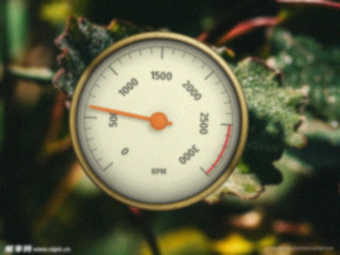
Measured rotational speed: 600 rpm
